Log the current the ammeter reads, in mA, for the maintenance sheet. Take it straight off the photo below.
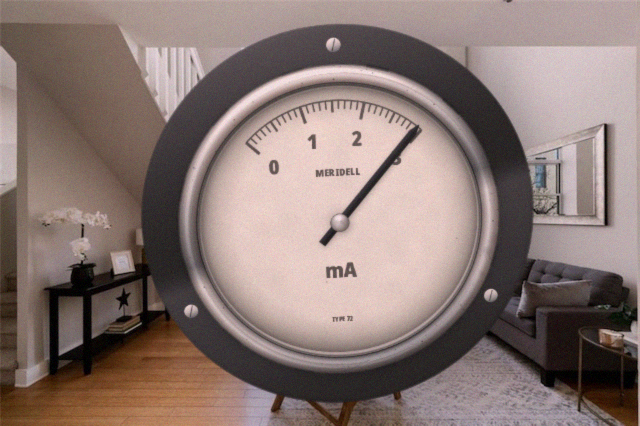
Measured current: 2.9 mA
